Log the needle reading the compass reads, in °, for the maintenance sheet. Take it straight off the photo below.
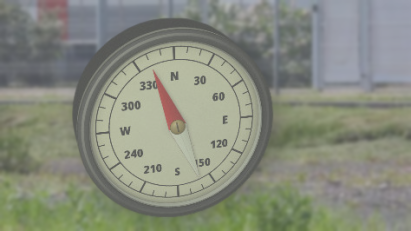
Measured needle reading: 340 °
